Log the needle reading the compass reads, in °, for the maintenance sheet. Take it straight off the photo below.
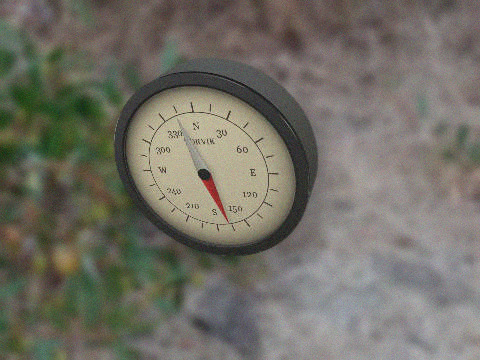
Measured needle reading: 165 °
